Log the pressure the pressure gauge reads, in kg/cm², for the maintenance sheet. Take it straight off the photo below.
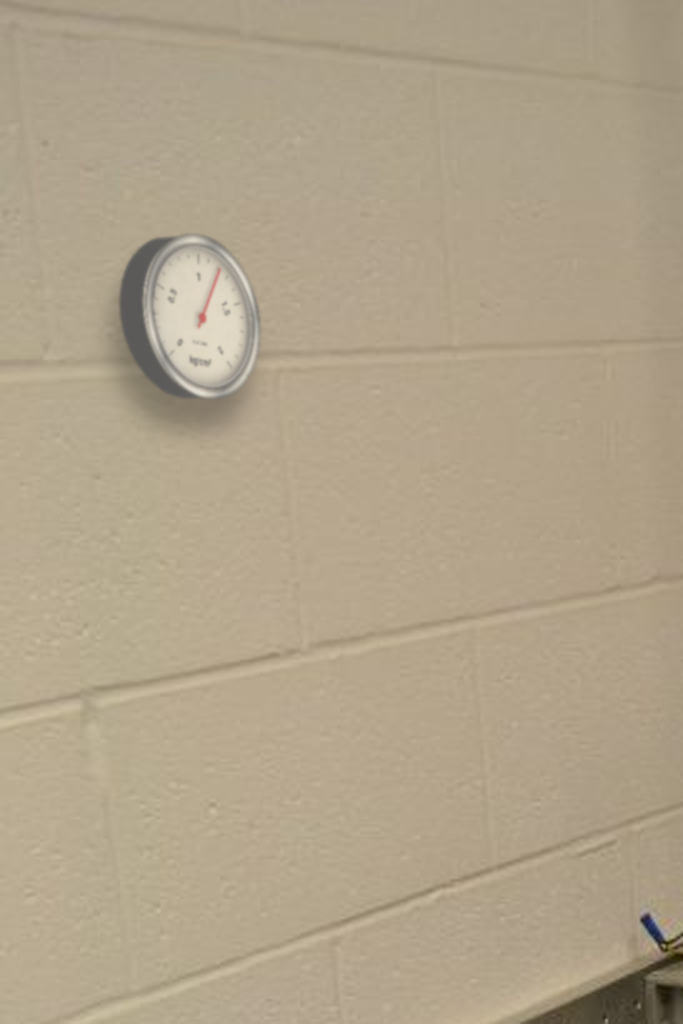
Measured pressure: 1.2 kg/cm²
